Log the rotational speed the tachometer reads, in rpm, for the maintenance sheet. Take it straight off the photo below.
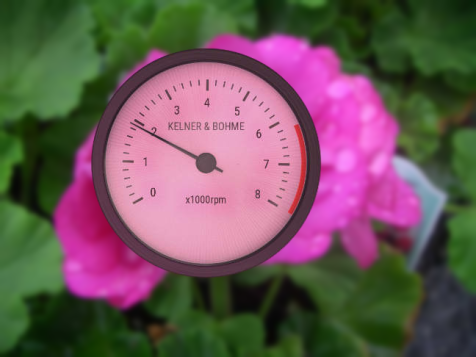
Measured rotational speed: 1900 rpm
